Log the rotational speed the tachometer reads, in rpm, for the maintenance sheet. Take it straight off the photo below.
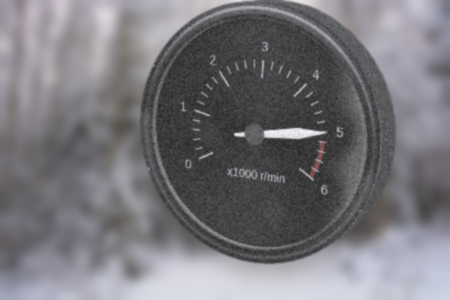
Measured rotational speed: 5000 rpm
